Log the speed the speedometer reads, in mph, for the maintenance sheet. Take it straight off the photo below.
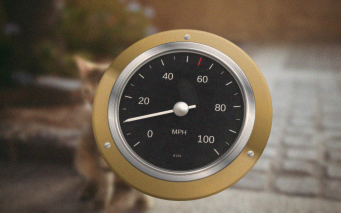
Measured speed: 10 mph
